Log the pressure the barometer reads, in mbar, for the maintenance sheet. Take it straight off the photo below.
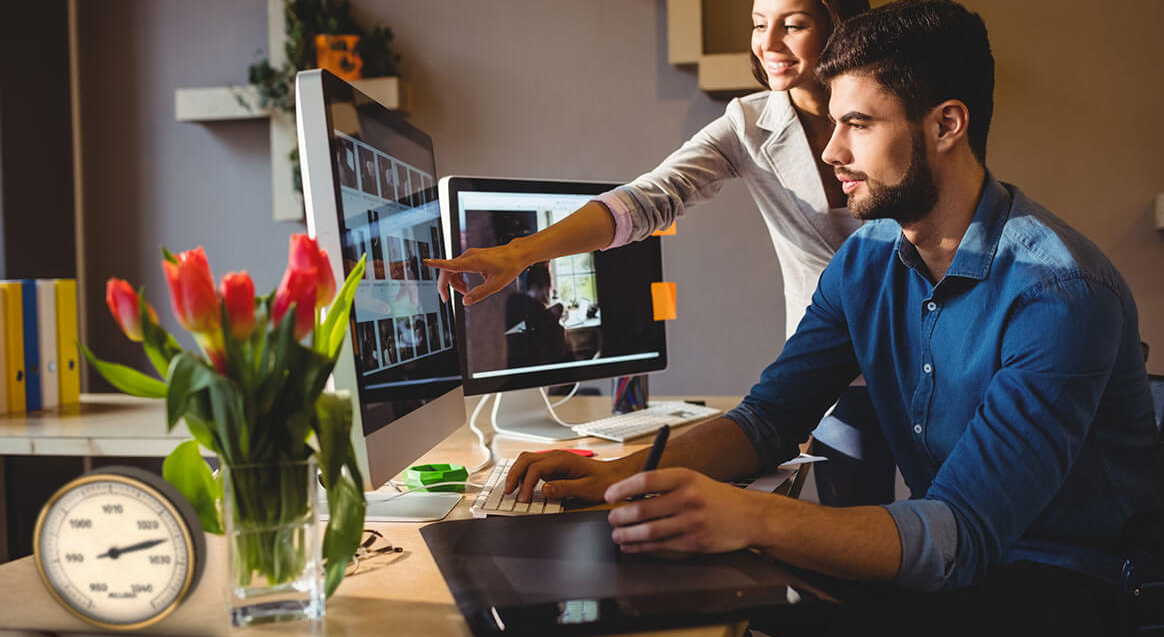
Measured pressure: 1025 mbar
